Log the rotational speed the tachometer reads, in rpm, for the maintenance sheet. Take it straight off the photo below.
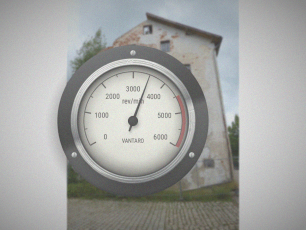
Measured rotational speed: 3500 rpm
